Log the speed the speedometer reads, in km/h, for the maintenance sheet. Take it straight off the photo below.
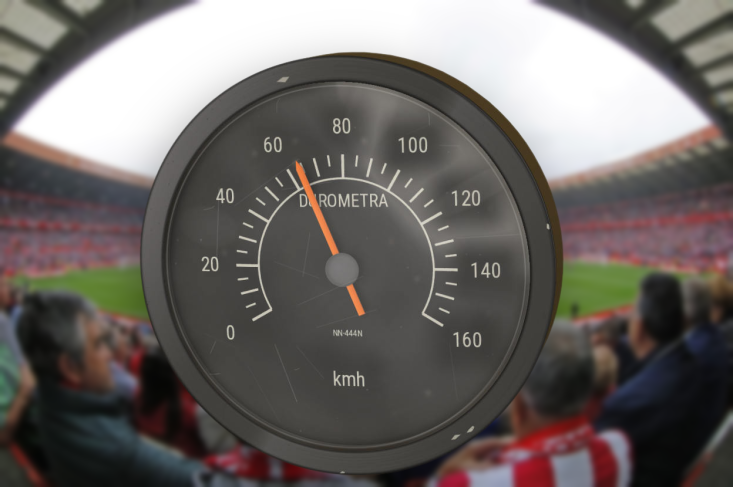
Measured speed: 65 km/h
